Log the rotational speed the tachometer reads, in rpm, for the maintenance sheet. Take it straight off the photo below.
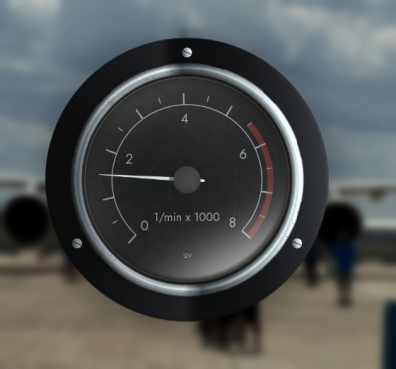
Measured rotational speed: 1500 rpm
